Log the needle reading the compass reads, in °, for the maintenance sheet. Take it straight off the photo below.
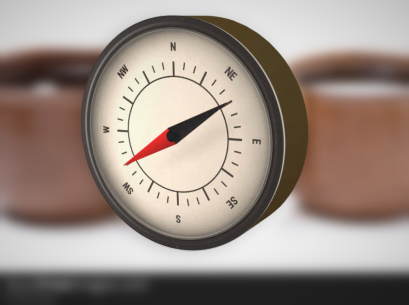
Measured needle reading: 240 °
